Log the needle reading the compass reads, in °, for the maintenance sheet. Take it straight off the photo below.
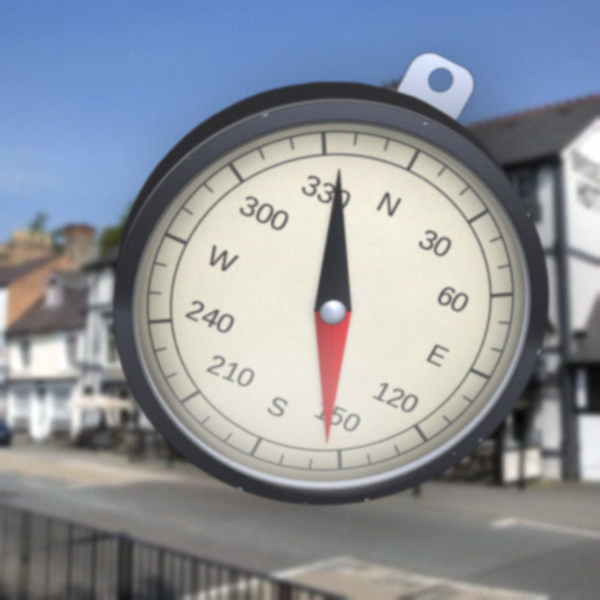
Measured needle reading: 155 °
